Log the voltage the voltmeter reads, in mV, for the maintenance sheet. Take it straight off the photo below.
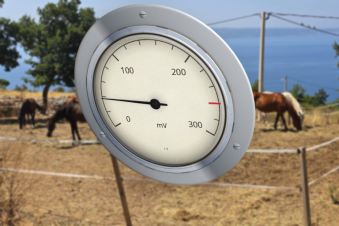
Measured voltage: 40 mV
